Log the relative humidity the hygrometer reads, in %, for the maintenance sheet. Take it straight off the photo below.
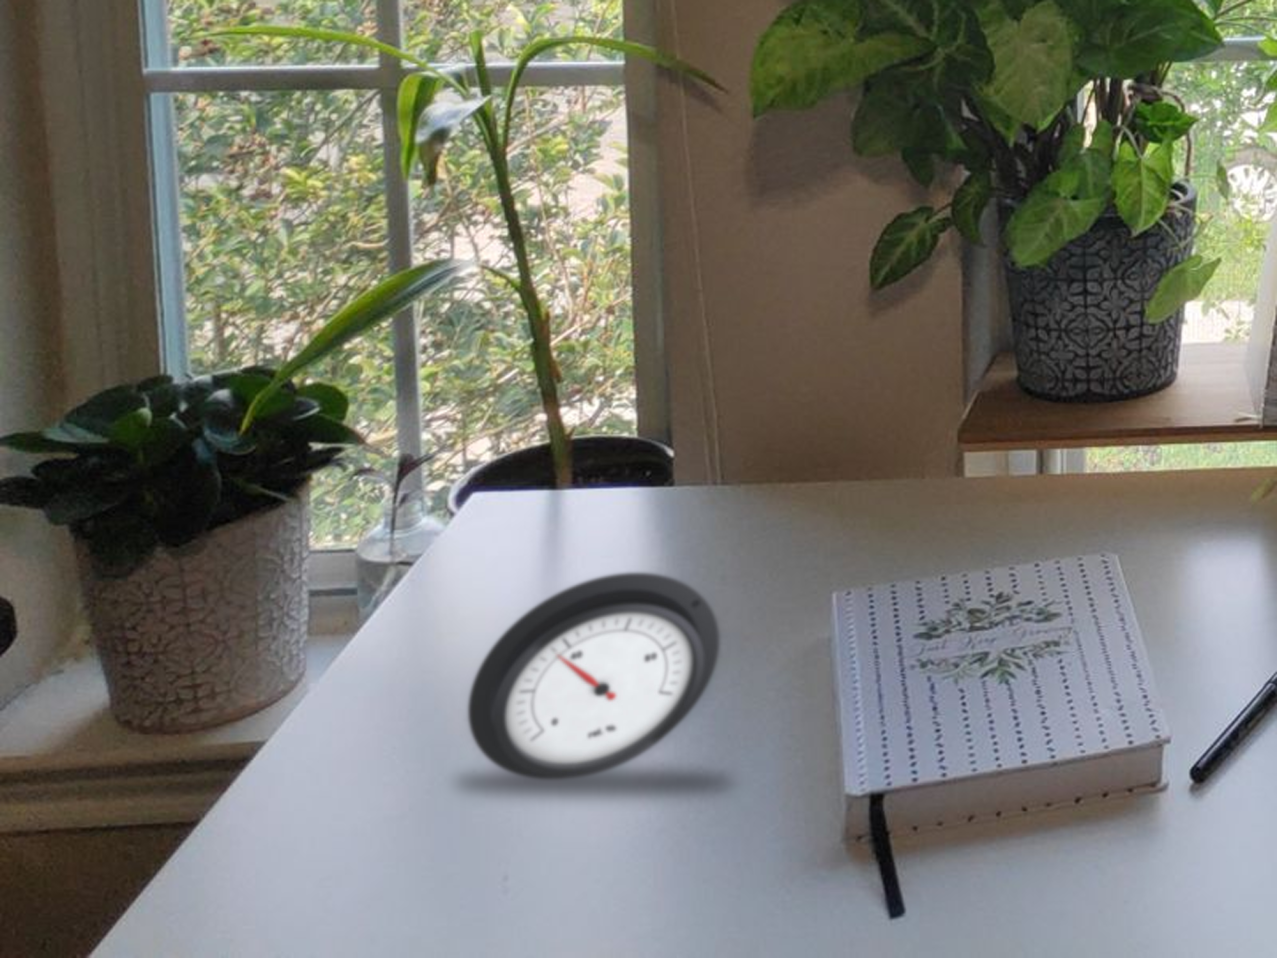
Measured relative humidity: 36 %
